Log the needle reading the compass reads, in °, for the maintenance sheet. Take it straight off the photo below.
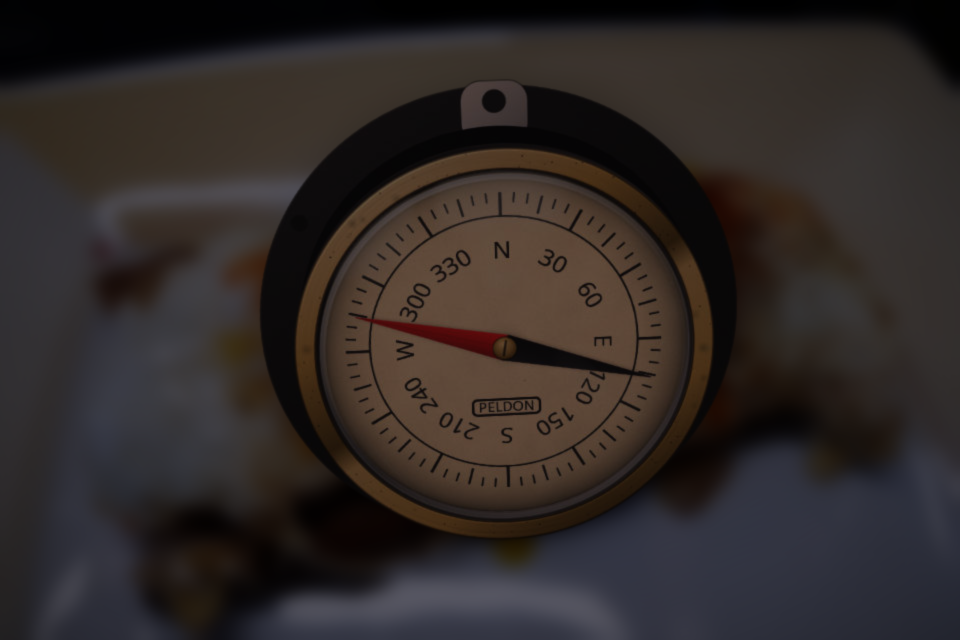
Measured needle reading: 285 °
